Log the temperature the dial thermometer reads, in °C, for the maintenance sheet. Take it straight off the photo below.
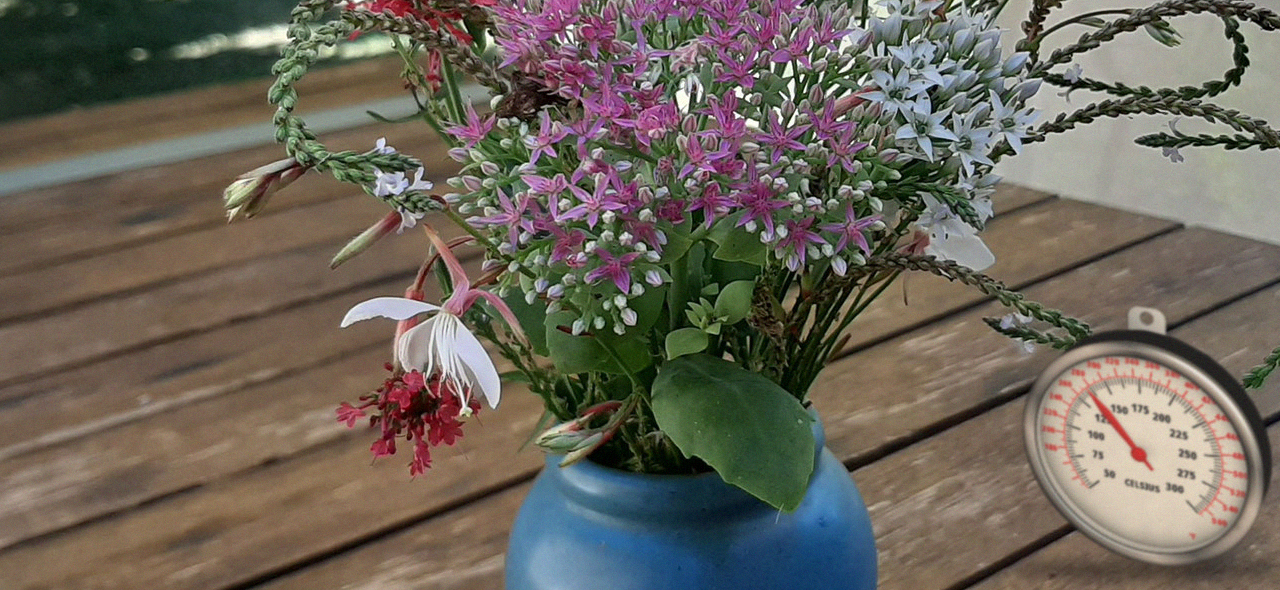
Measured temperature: 137.5 °C
